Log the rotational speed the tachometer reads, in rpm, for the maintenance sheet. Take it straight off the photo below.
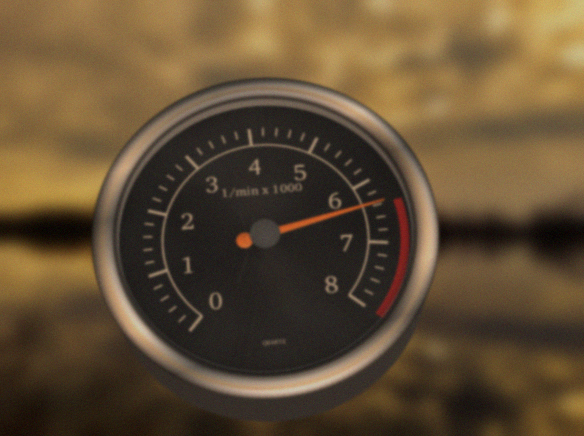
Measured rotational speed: 6400 rpm
